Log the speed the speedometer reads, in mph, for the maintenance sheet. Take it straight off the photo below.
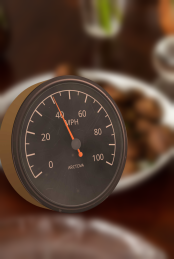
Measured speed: 40 mph
